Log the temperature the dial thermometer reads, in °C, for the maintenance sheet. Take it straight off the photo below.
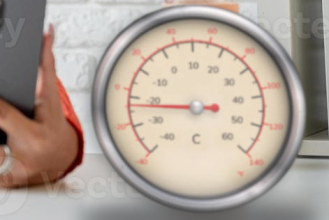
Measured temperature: -22.5 °C
